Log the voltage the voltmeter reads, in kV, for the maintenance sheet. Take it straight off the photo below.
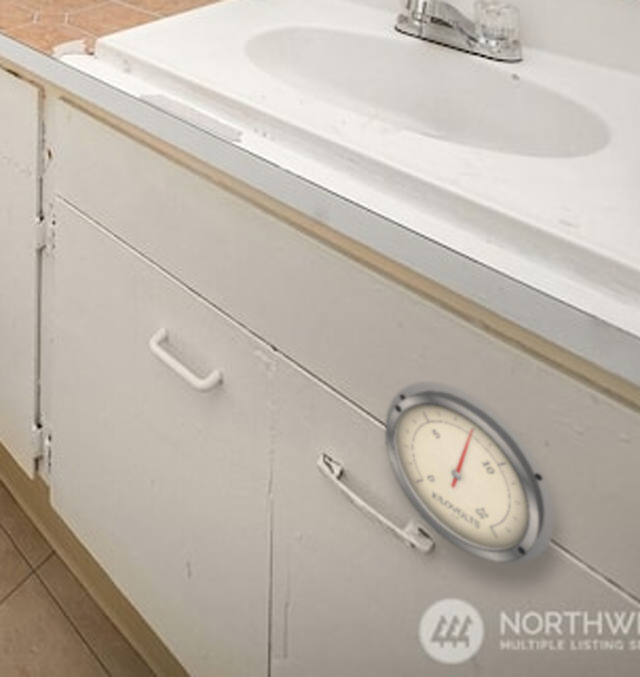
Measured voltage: 8 kV
